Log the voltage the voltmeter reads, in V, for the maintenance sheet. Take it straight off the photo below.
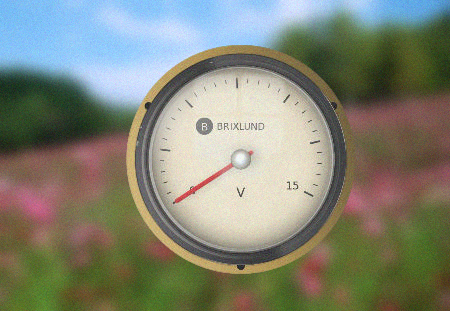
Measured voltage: 0 V
